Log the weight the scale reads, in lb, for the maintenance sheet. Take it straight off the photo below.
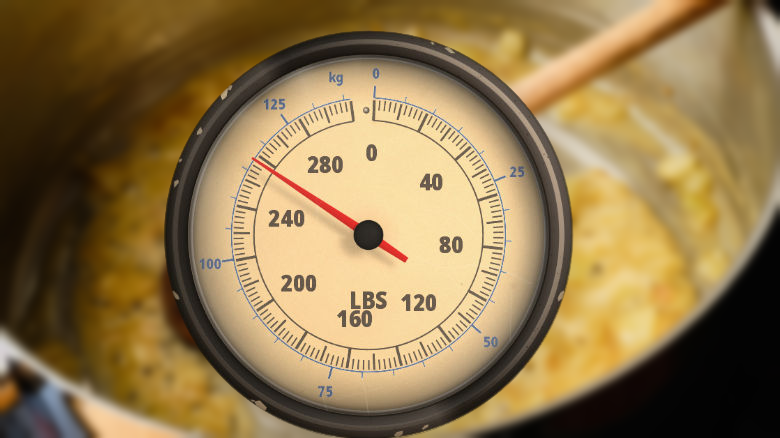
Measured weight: 258 lb
